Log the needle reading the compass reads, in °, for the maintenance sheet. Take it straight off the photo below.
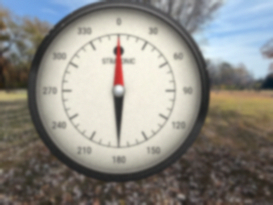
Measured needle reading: 0 °
